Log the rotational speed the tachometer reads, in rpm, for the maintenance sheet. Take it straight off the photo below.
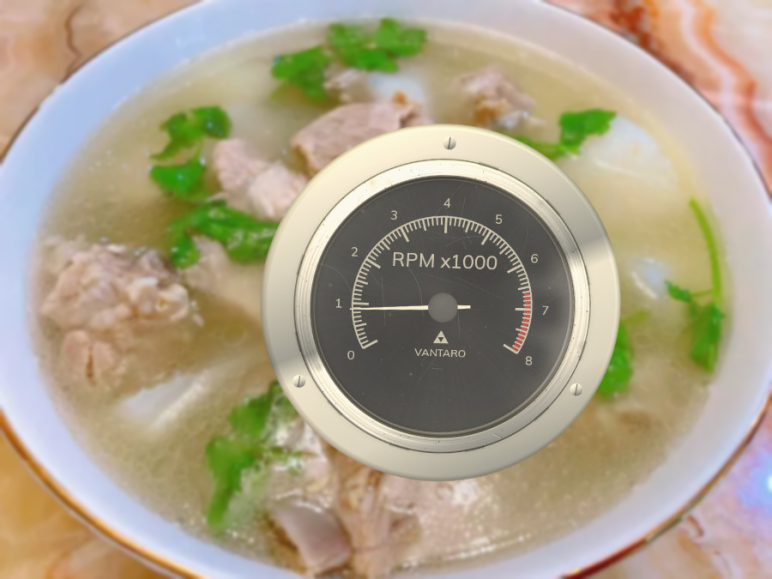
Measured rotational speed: 900 rpm
